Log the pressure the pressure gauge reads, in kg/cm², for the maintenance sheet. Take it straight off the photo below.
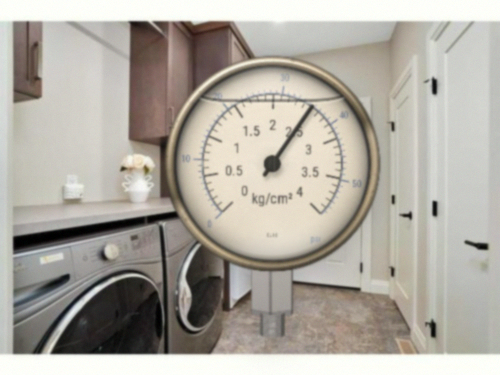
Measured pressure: 2.5 kg/cm²
